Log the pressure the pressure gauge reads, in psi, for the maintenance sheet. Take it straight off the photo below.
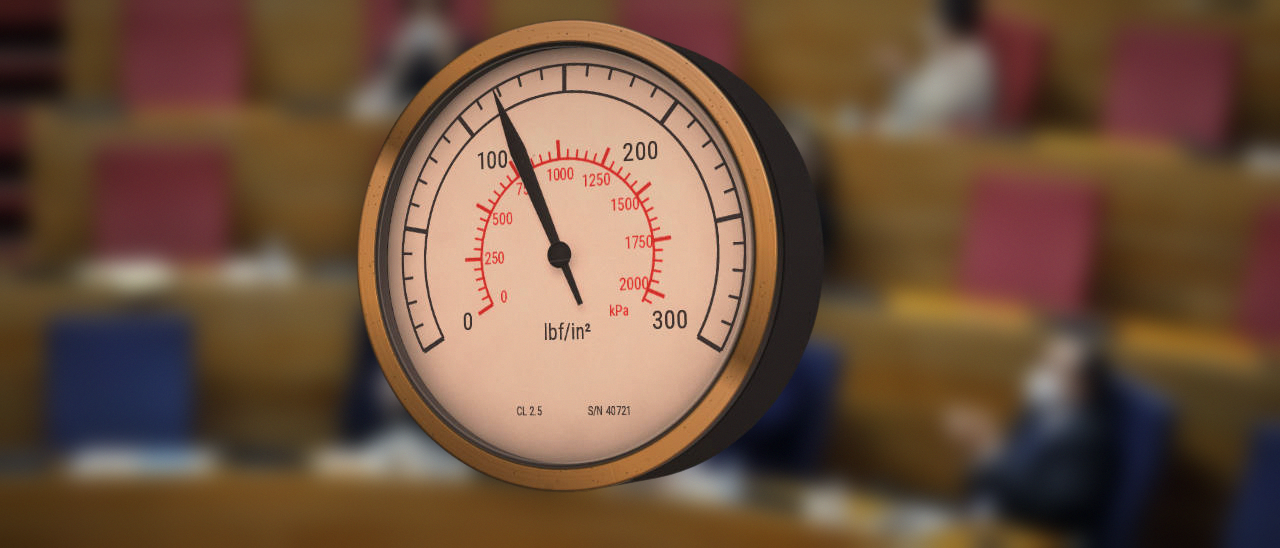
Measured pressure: 120 psi
